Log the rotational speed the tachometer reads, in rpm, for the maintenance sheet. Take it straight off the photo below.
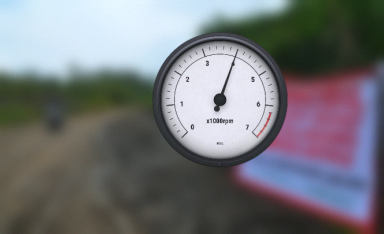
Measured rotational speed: 4000 rpm
